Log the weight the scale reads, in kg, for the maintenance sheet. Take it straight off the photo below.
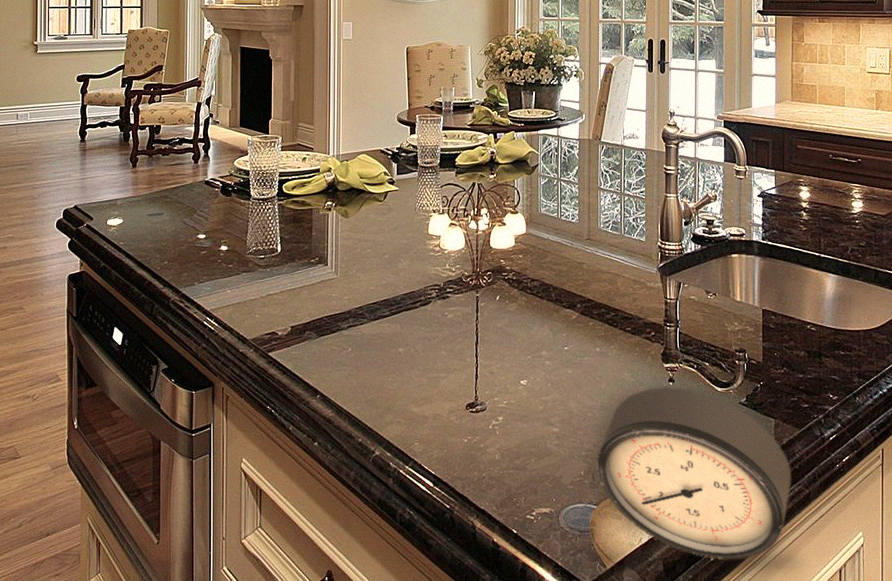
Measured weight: 2 kg
